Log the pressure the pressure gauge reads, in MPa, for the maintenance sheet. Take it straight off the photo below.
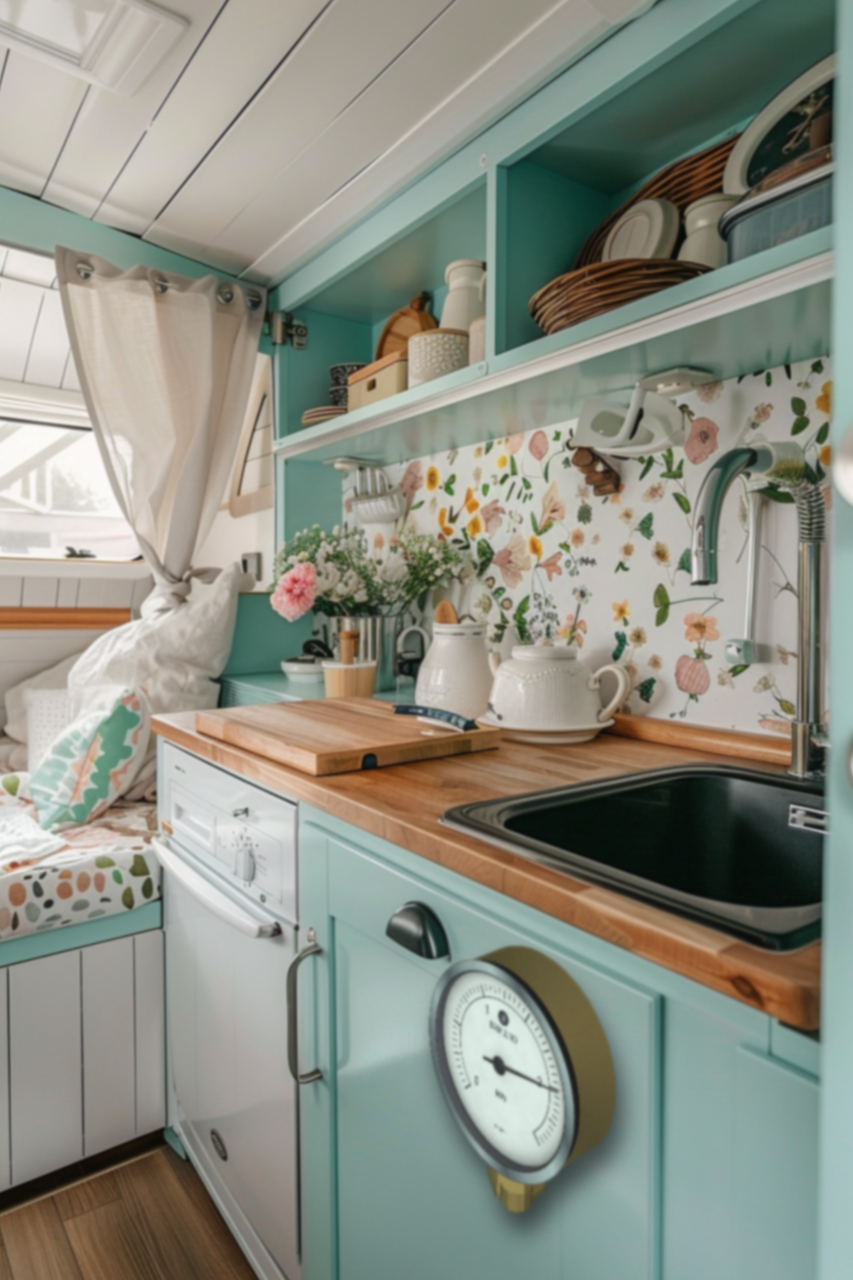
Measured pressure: 2 MPa
